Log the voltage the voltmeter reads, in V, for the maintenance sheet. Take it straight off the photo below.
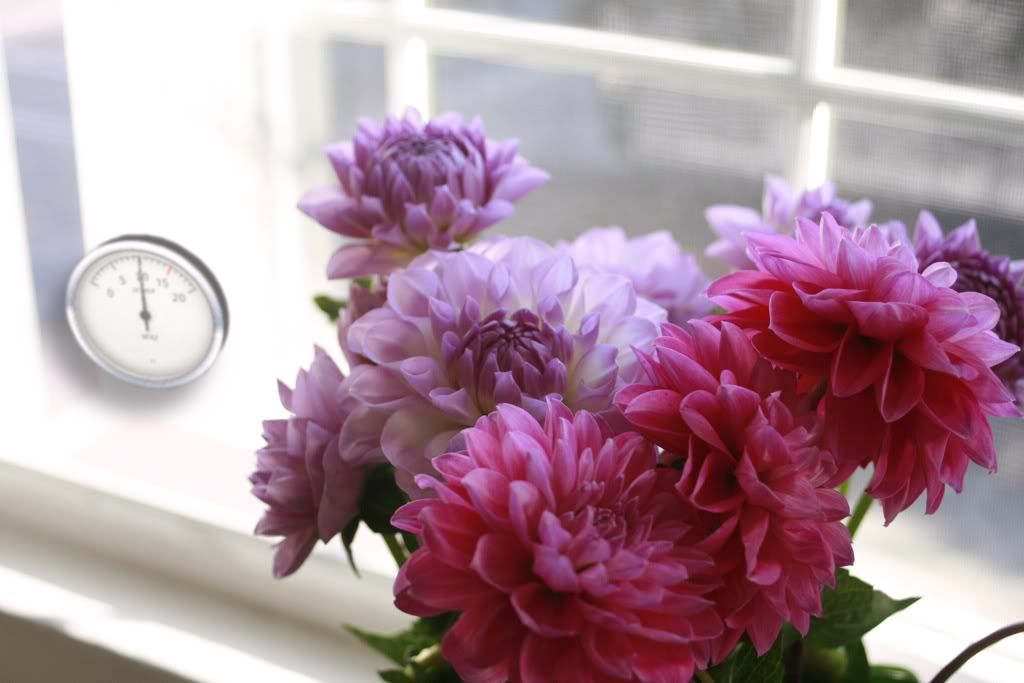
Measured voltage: 10 V
